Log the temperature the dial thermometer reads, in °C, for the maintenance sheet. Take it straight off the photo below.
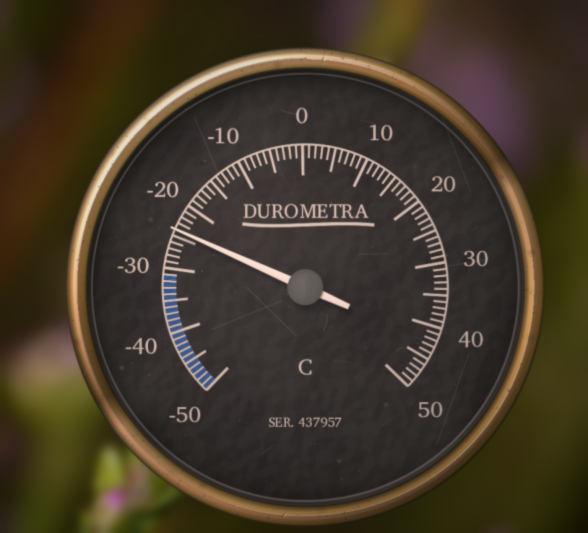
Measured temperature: -24 °C
